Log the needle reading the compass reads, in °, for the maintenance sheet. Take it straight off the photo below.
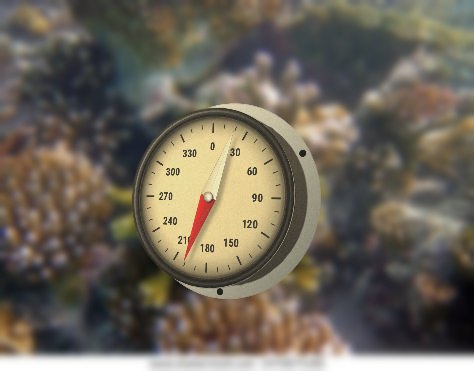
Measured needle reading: 200 °
